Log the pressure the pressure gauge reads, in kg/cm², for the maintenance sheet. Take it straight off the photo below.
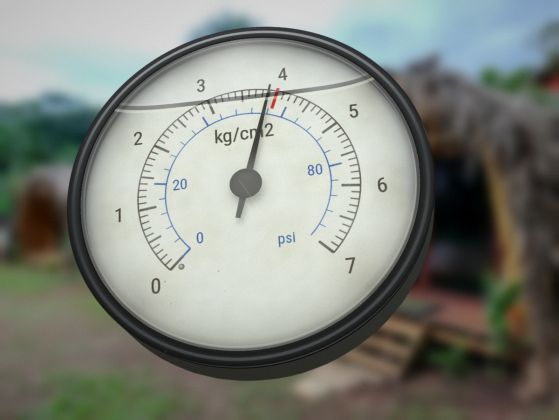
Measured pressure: 3.9 kg/cm²
